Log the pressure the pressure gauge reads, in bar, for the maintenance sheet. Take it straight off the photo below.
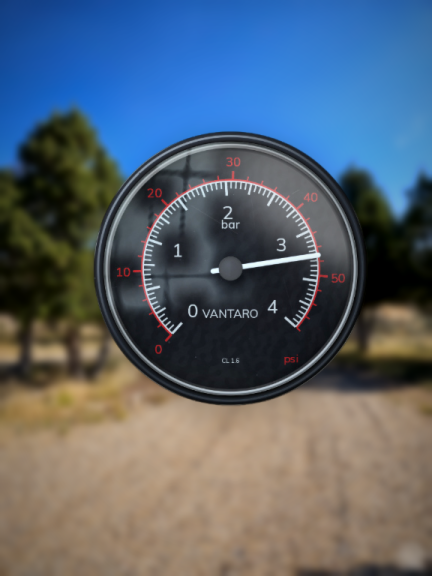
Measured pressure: 3.25 bar
